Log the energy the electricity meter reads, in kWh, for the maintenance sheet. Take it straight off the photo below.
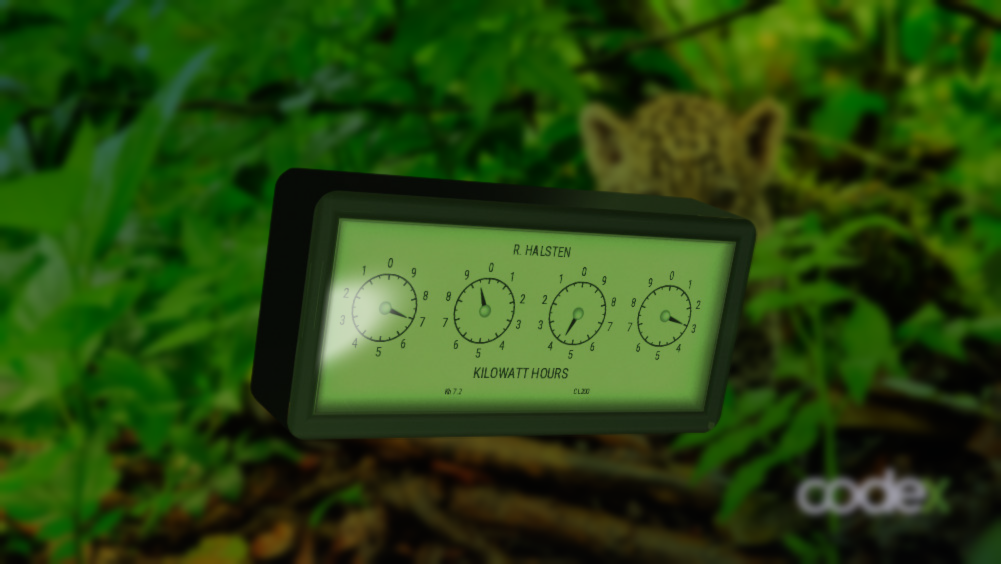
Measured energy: 6943 kWh
